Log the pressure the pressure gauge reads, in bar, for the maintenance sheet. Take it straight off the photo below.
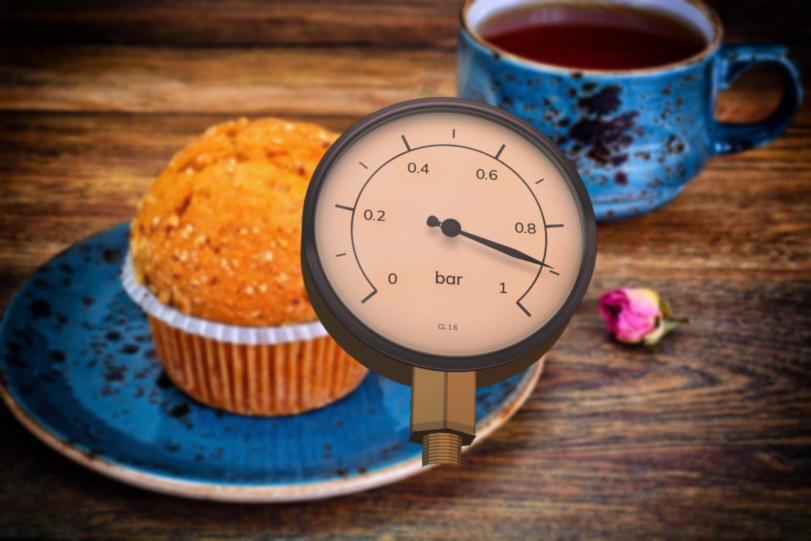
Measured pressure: 0.9 bar
